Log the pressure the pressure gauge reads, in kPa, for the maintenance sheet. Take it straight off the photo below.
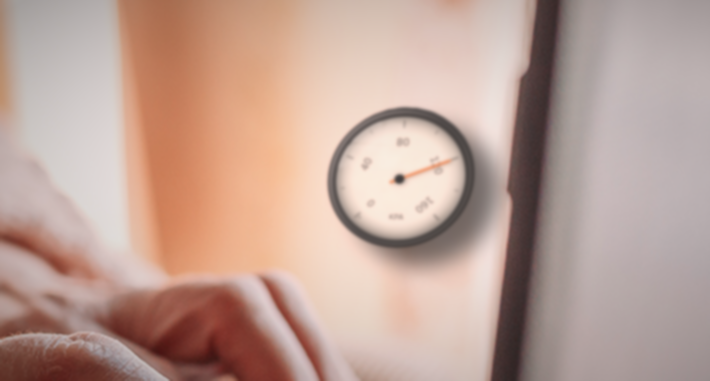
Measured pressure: 120 kPa
